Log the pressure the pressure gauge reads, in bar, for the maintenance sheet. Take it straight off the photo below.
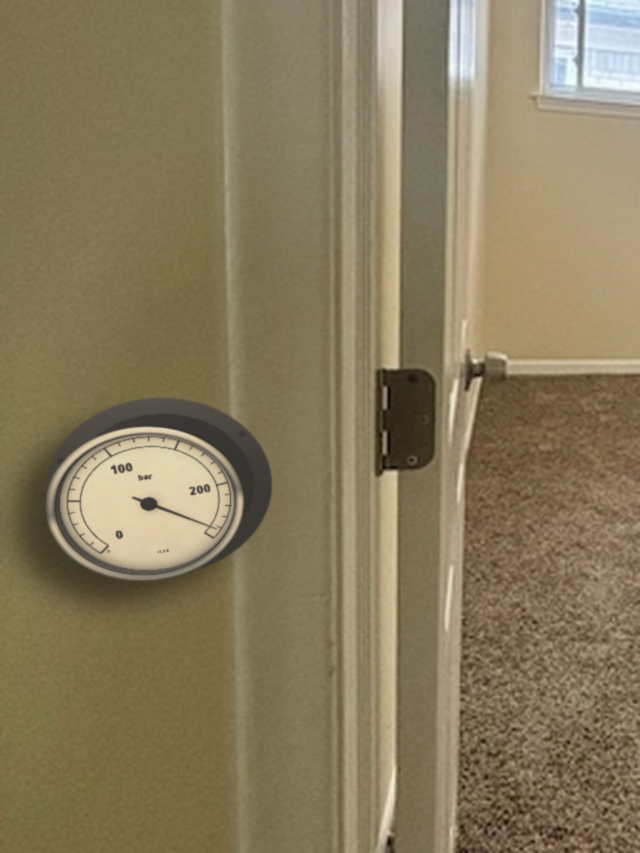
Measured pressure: 240 bar
